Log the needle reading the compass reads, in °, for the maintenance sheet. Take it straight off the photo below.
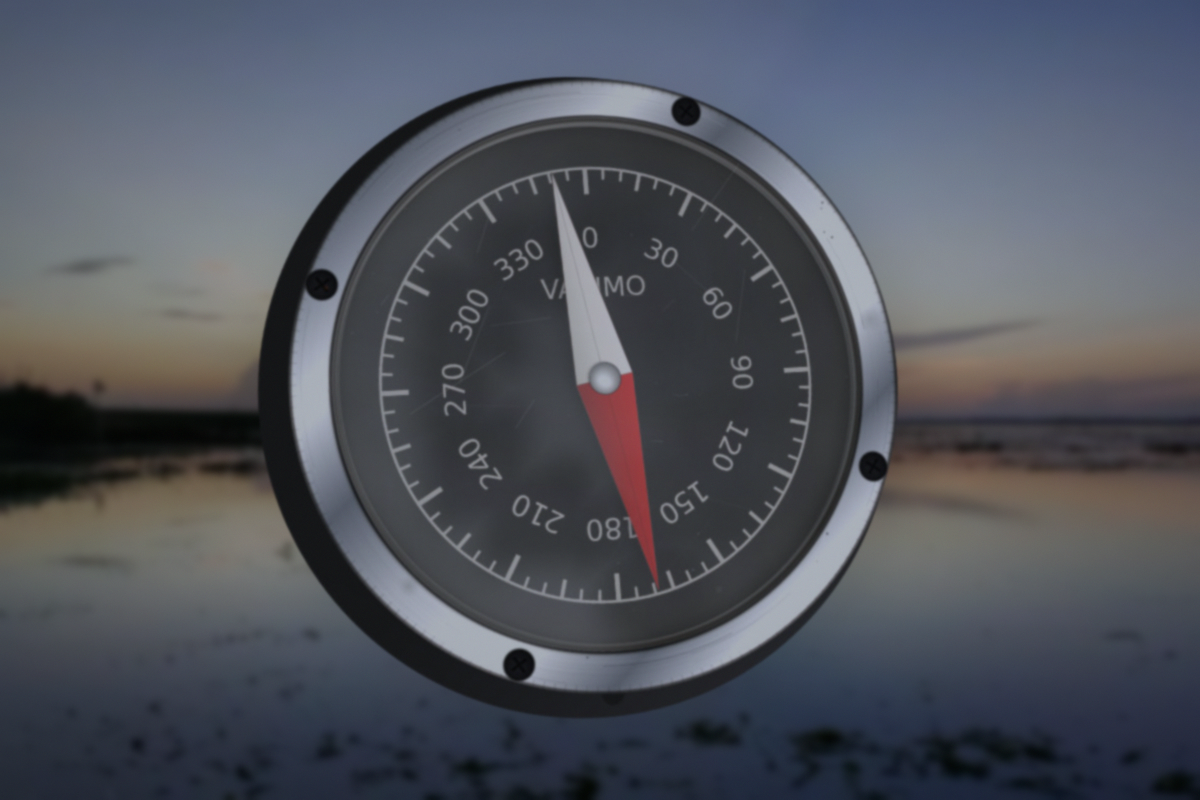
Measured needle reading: 170 °
